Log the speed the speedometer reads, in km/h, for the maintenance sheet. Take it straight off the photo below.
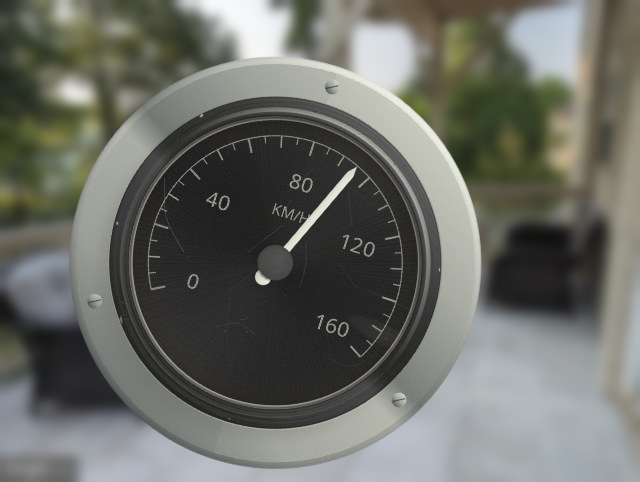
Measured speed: 95 km/h
